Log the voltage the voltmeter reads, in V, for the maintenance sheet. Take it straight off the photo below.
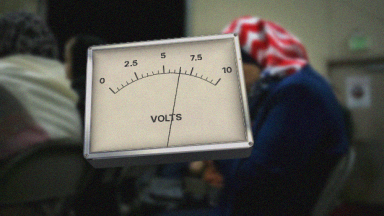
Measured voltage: 6.5 V
